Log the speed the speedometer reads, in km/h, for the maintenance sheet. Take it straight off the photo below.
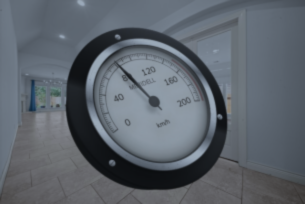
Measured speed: 80 km/h
